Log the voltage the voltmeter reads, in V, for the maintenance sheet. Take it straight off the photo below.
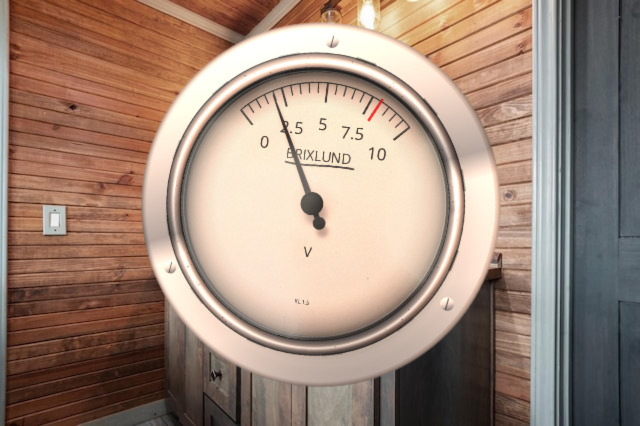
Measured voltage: 2 V
